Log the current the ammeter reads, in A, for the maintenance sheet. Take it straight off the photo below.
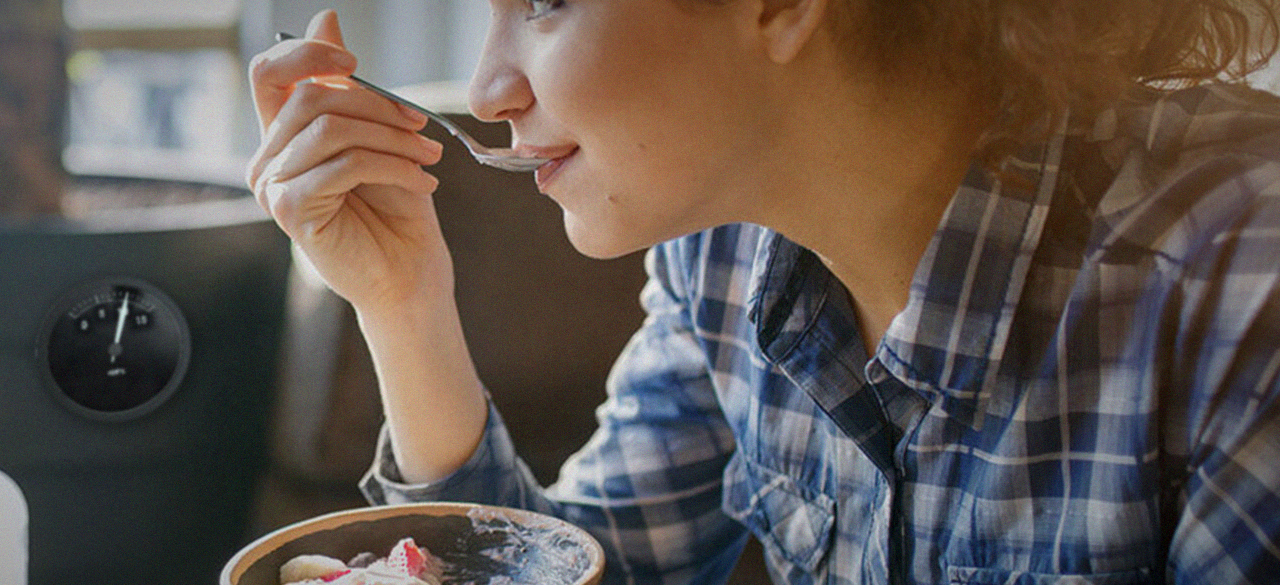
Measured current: 10 A
